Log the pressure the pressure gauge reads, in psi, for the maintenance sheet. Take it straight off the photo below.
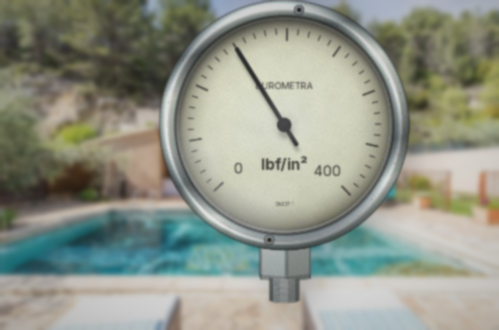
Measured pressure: 150 psi
